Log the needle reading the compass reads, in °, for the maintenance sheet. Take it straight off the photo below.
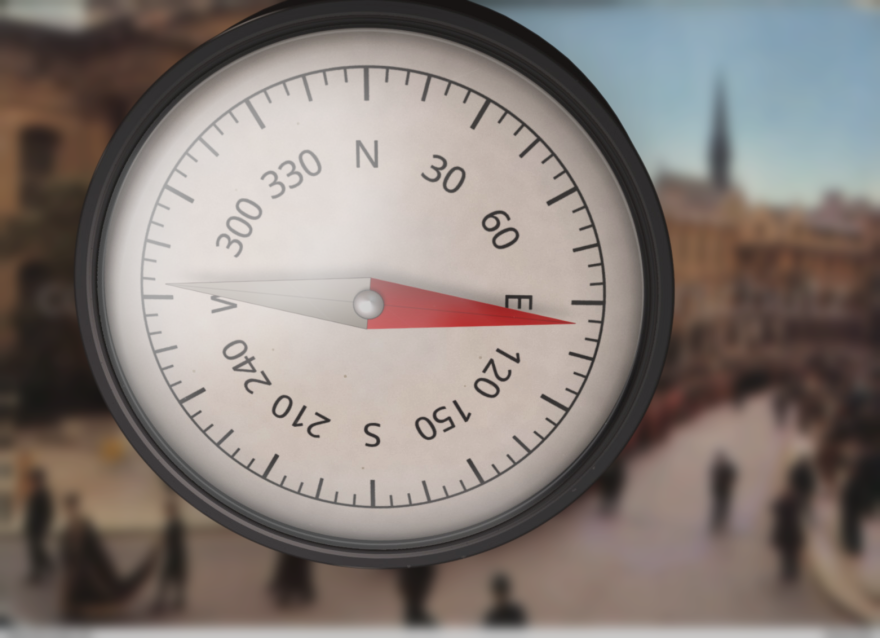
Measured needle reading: 95 °
